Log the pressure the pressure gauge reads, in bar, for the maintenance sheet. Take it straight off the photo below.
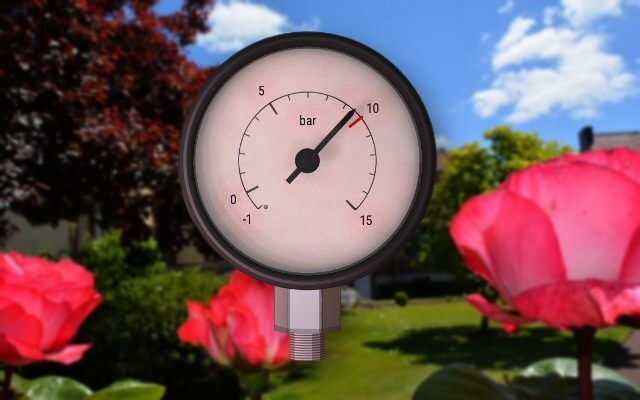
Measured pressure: 9.5 bar
